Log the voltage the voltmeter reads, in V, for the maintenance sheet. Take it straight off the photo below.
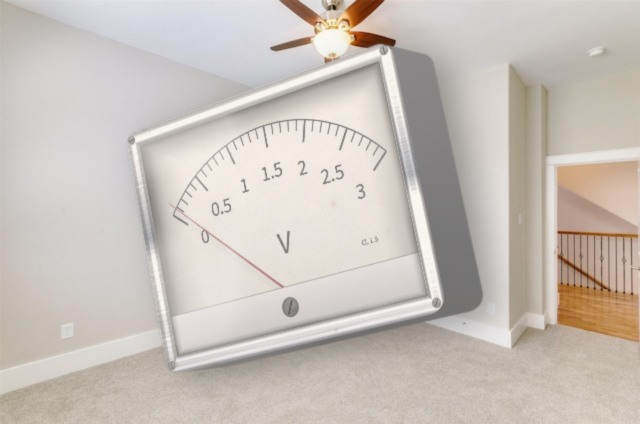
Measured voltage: 0.1 V
